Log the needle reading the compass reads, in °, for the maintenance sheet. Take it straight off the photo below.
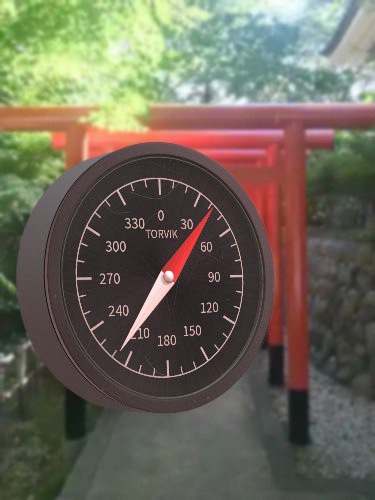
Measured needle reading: 40 °
